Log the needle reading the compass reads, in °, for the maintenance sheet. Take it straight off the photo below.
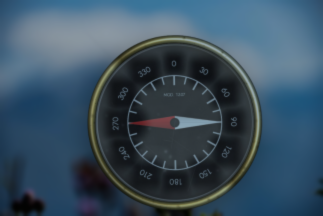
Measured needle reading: 270 °
